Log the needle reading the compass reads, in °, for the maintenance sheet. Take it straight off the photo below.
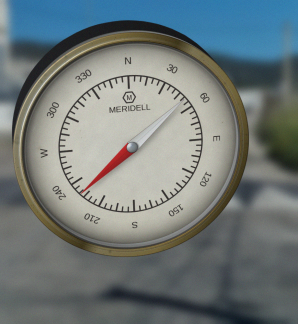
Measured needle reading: 230 °
